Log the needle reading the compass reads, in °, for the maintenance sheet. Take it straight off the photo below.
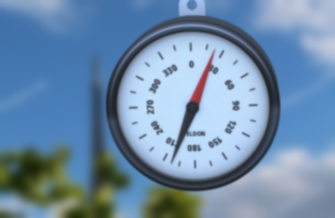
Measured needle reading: 22.5 °
